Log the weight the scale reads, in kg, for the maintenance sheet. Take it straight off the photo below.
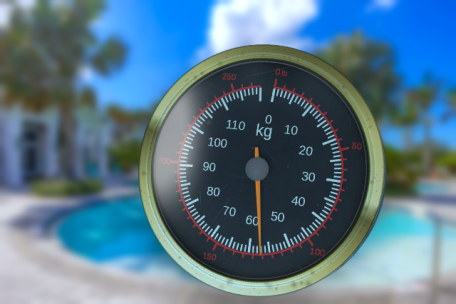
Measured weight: 57 kg
